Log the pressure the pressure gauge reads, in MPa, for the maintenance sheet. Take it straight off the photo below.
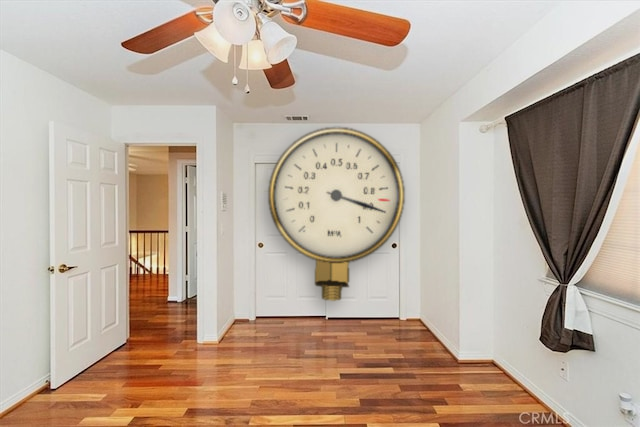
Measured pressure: 0.9 MPa
